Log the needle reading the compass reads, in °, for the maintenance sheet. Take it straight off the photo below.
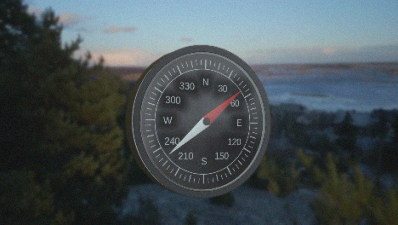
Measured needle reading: 50 °
